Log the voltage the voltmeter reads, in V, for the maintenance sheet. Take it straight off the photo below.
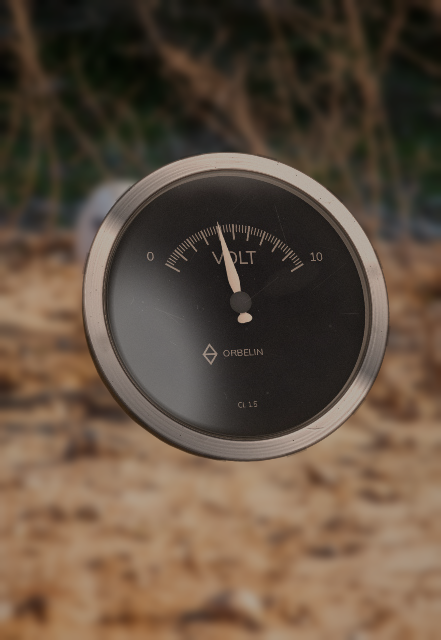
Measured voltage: 4 V
